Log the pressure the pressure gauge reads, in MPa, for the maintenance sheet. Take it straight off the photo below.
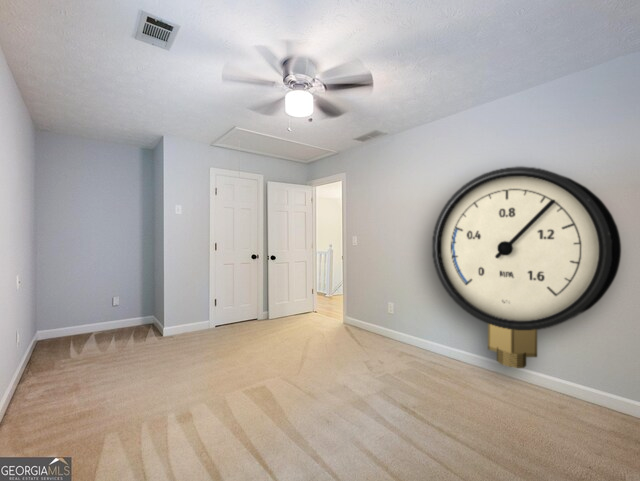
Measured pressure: 1.05 MPa
